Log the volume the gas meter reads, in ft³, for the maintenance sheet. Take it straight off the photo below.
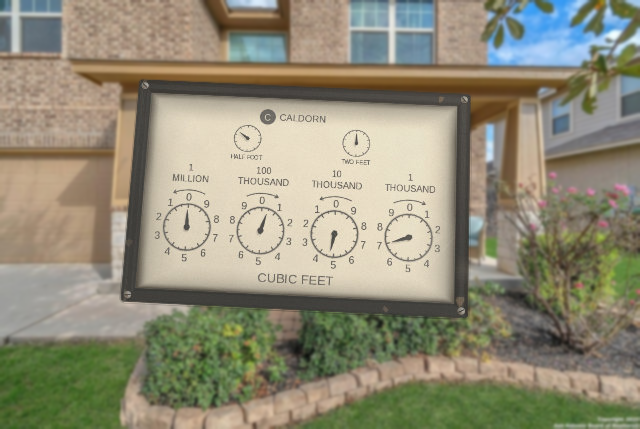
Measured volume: 4700 ft³
